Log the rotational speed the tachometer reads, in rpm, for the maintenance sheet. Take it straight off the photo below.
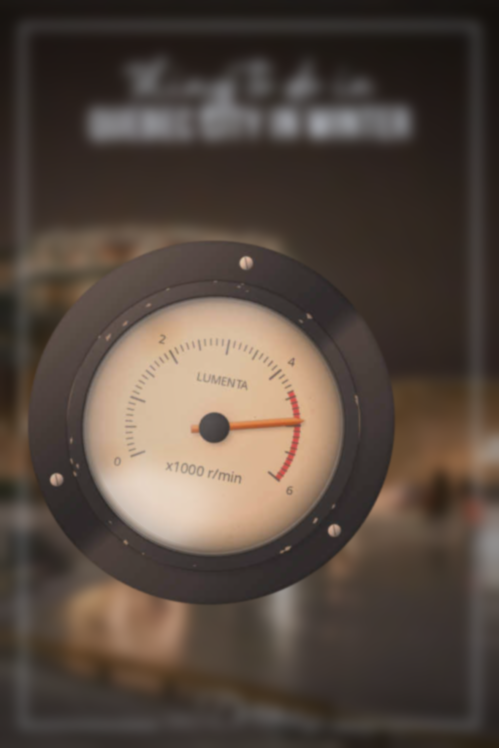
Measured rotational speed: 4900 rpm
